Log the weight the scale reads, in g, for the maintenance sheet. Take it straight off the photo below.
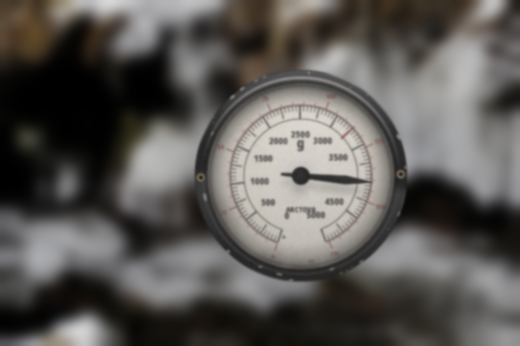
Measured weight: 4000 g
